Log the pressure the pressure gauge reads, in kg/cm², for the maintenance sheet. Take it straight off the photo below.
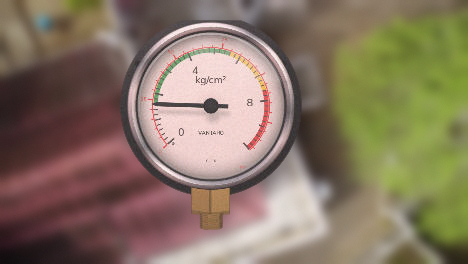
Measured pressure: 1.6 kg/cm²
